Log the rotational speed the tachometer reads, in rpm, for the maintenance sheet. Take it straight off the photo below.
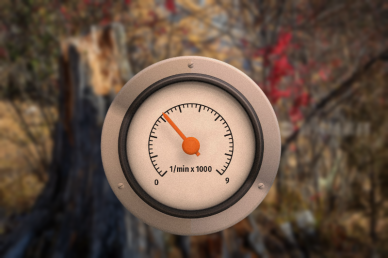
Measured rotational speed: 3200 rpm
